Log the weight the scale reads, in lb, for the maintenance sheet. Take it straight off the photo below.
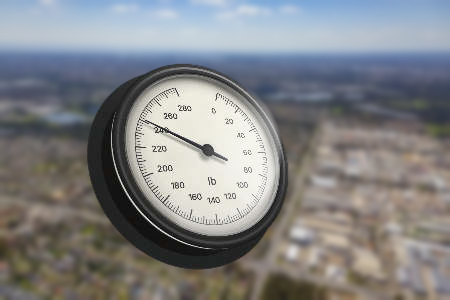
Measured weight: 240 lb
